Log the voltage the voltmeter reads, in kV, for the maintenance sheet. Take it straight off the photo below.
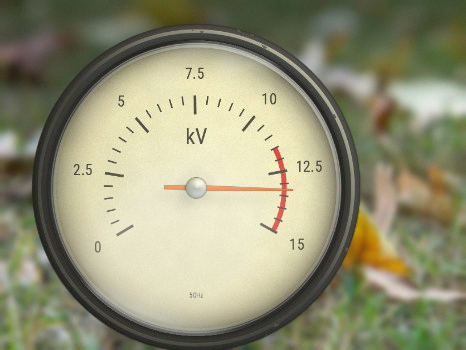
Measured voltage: 13.25 kV
